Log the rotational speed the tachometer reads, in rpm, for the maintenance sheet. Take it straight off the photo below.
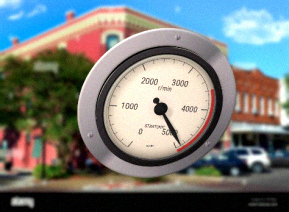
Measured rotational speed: 4900 rpm
